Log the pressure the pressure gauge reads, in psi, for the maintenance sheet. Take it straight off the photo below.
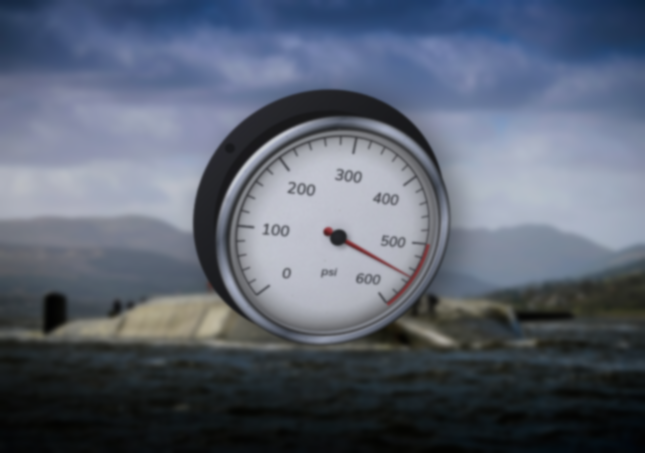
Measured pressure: 550 psi
